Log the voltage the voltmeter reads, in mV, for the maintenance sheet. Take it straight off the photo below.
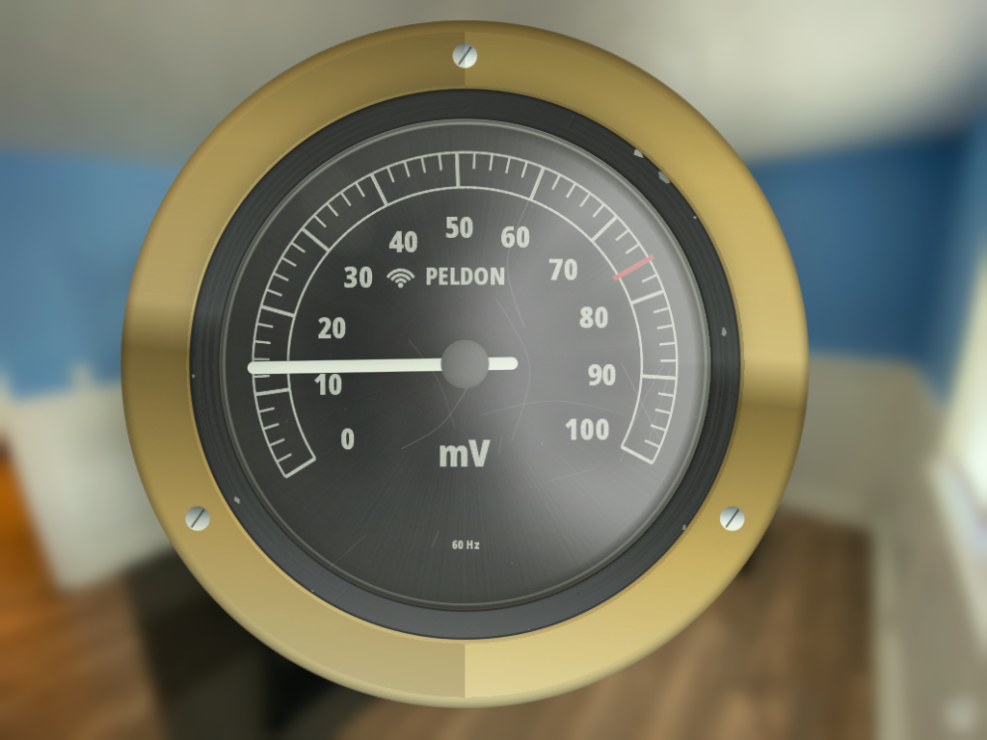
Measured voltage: 13 mV
